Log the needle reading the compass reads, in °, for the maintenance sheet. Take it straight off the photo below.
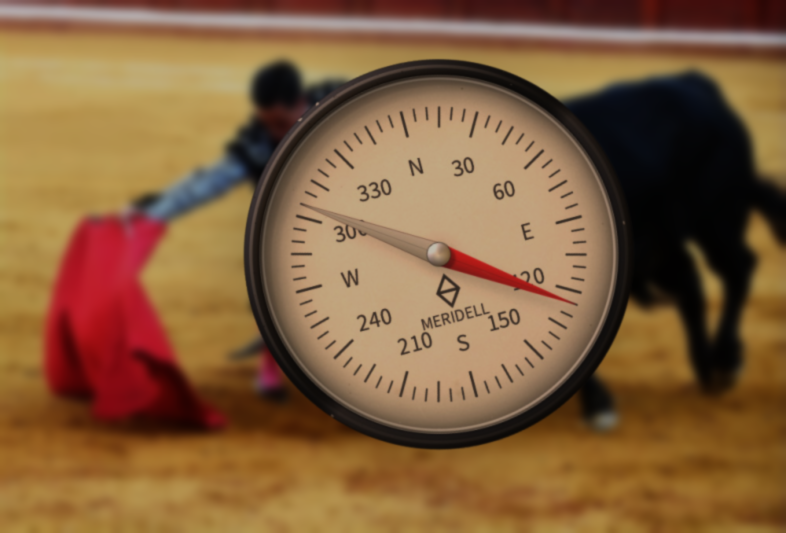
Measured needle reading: 125 °
